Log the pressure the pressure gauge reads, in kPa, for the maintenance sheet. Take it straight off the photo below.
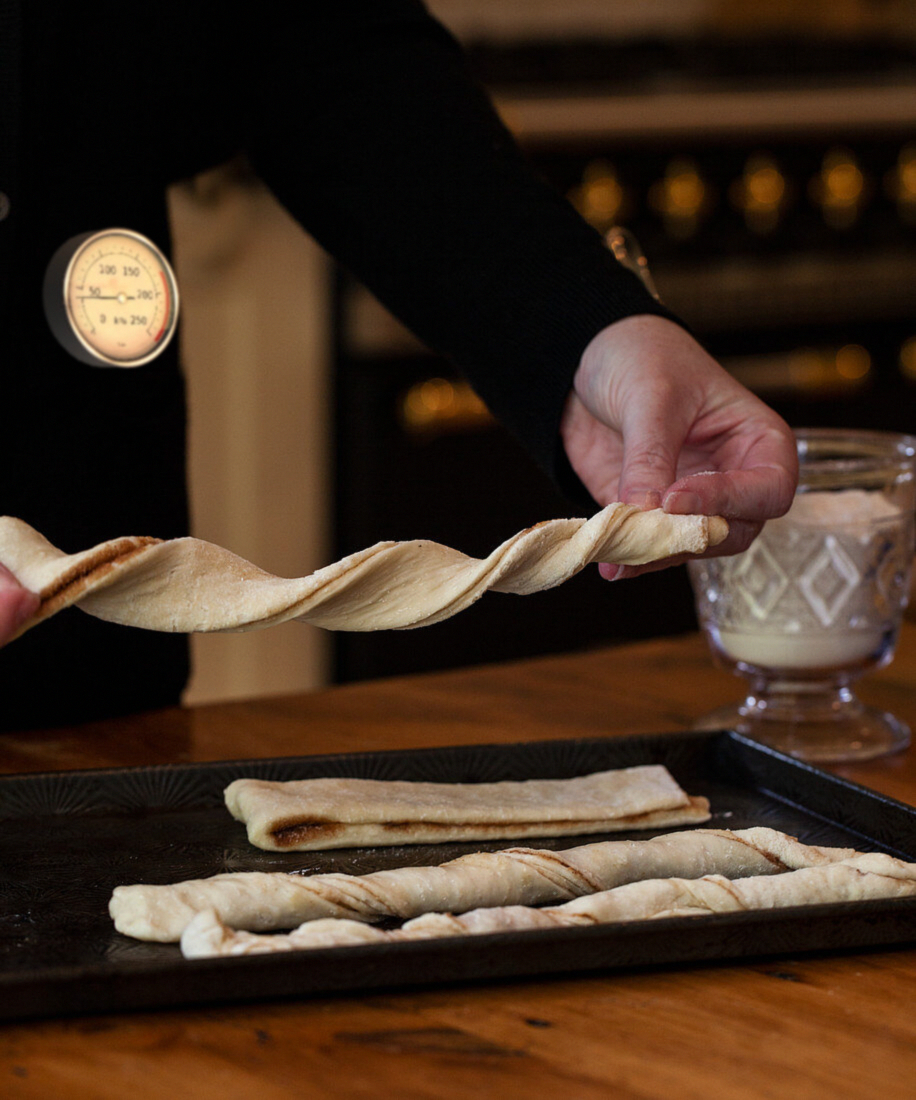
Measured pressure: 40 kPa
